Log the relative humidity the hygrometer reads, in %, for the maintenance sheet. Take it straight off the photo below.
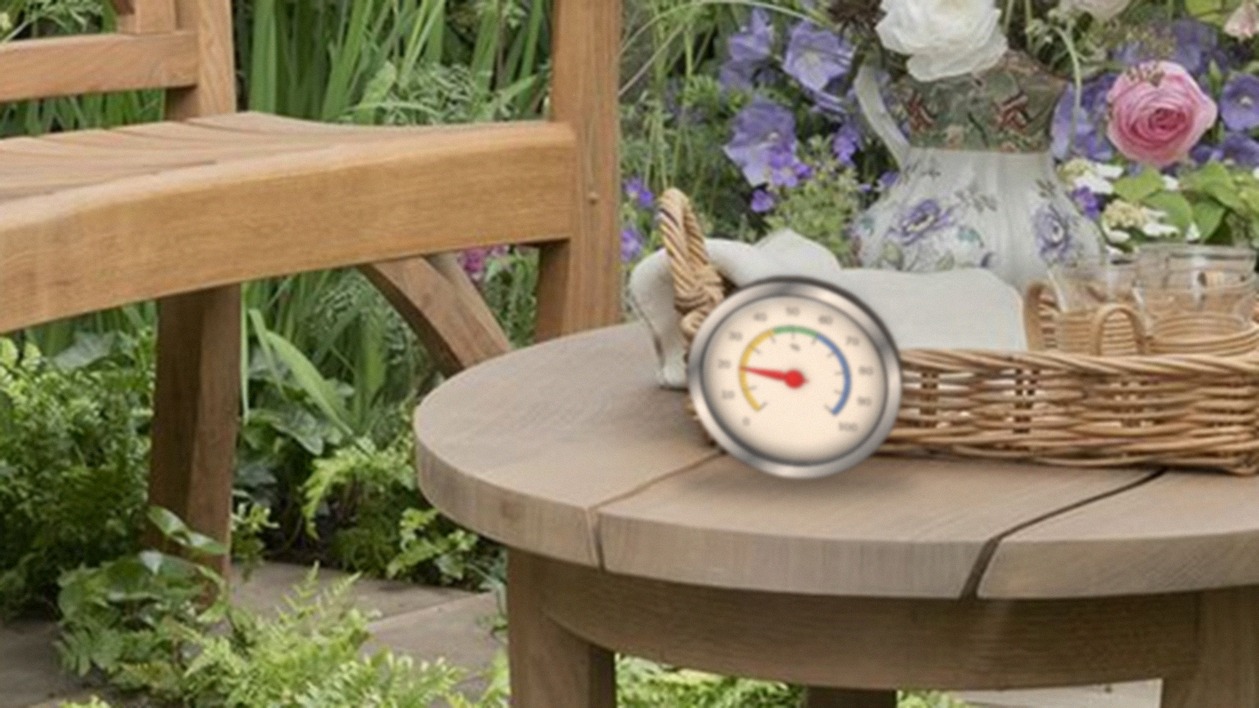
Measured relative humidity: 20 %
